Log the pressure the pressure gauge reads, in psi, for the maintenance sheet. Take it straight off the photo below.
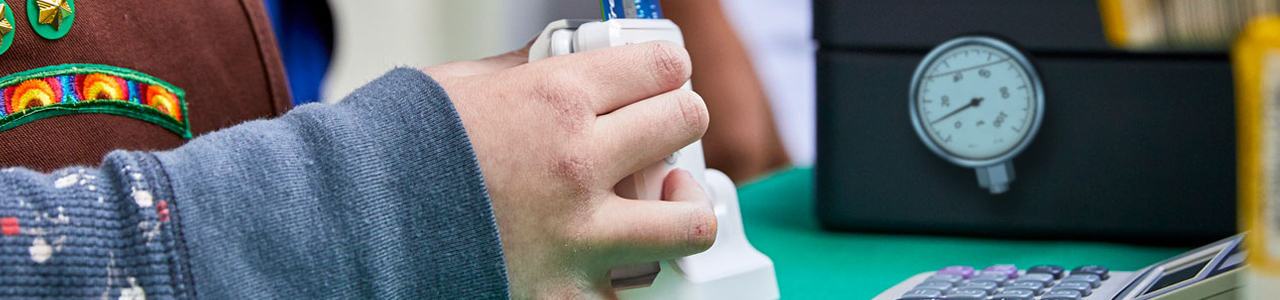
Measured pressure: 10 psi
